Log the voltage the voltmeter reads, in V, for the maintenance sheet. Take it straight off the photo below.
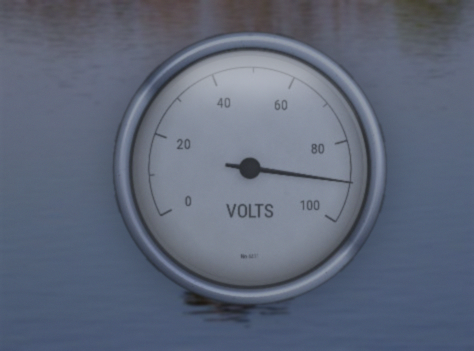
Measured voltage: 90 V
